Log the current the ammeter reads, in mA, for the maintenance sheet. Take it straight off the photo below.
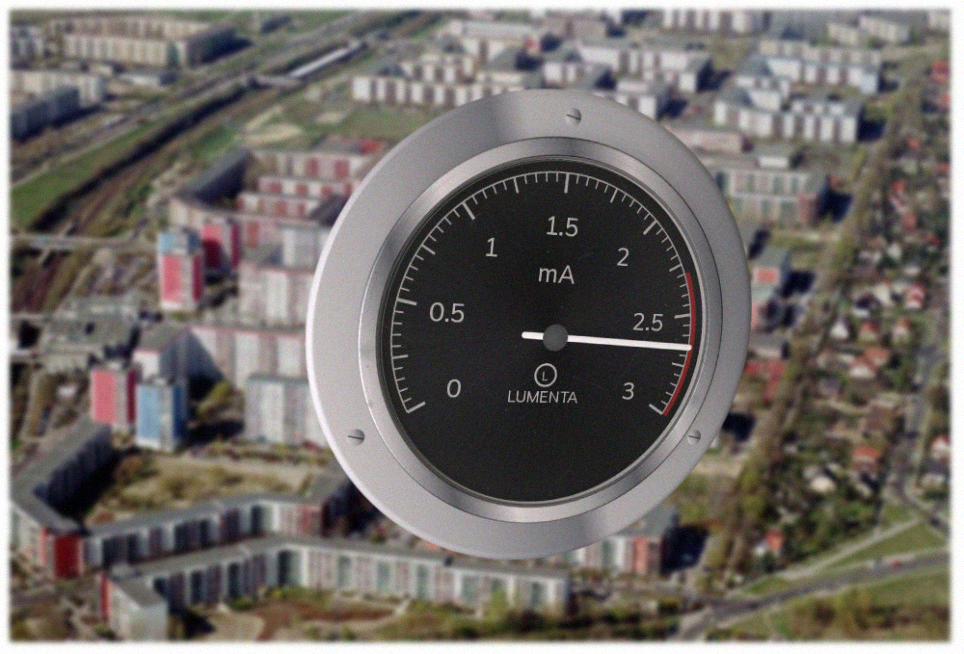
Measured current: 2.65 mA
